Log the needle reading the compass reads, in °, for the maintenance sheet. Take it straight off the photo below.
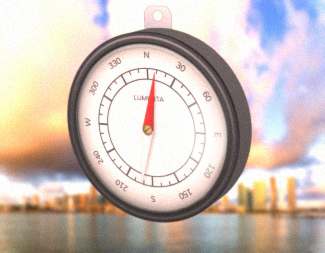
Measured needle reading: 10 °
